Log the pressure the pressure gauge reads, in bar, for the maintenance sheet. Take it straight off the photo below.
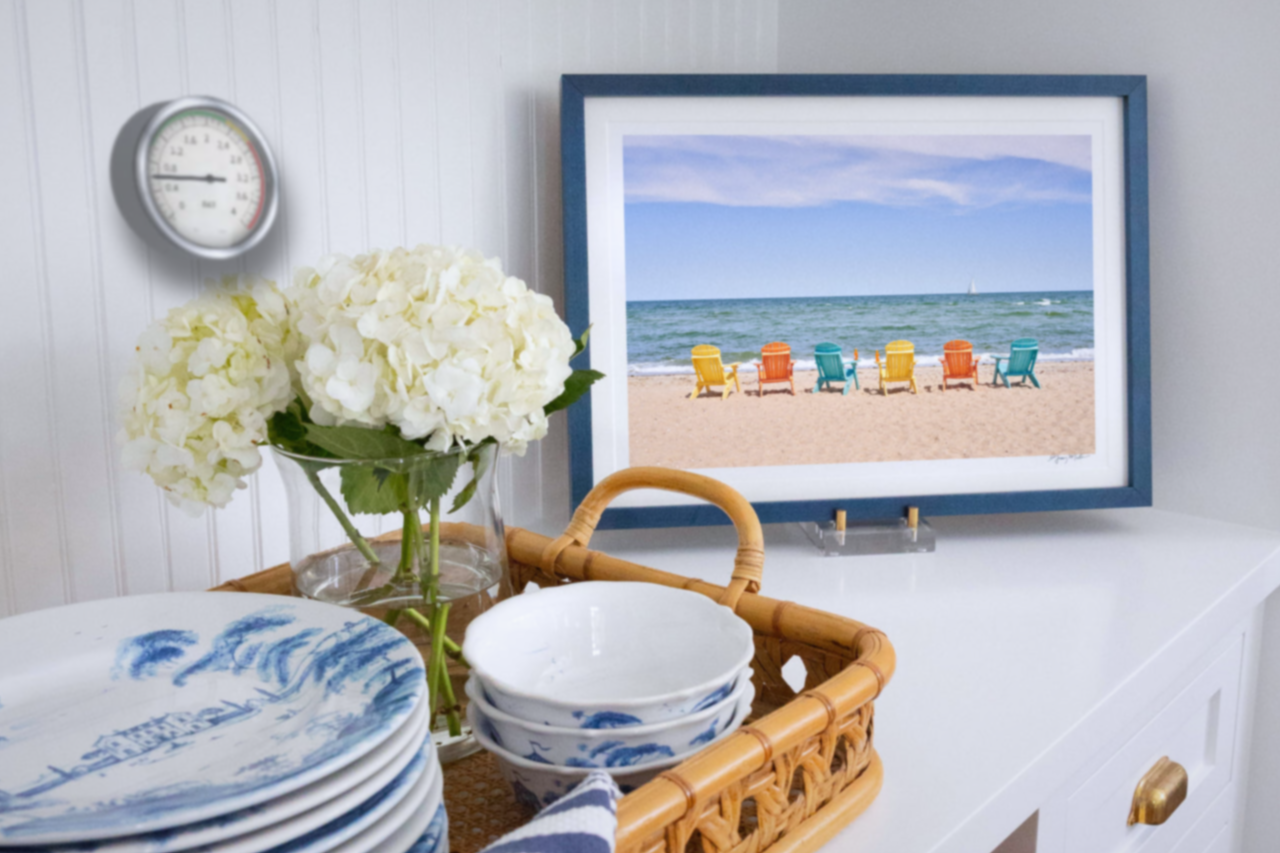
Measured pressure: 0.6 bar
